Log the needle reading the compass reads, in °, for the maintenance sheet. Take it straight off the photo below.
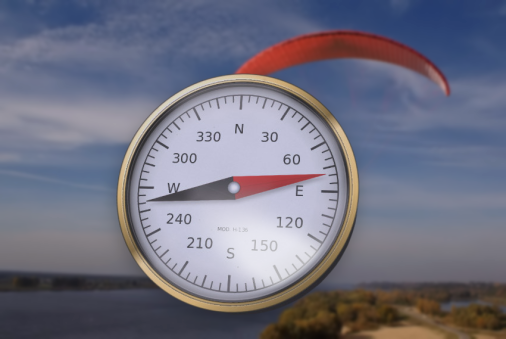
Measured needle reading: 80 °
